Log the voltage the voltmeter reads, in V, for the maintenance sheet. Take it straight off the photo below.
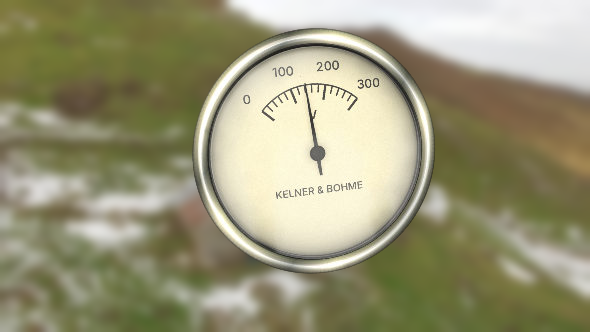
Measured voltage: 140 V
